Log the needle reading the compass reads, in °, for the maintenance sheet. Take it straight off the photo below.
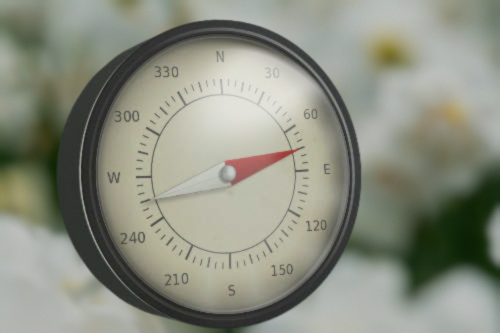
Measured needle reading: 75 °
